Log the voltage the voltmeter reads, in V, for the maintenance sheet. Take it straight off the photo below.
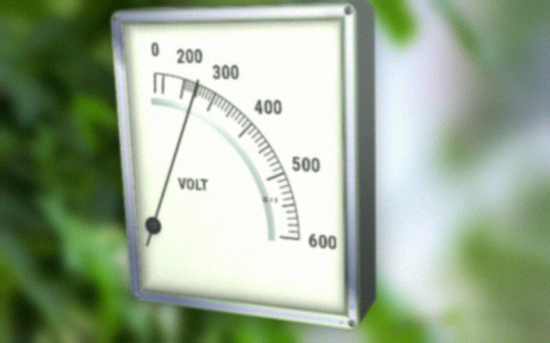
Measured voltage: 250 V
